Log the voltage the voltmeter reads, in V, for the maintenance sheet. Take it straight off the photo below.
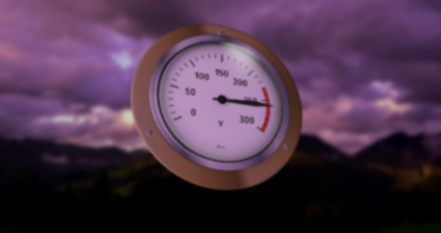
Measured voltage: 260 V
